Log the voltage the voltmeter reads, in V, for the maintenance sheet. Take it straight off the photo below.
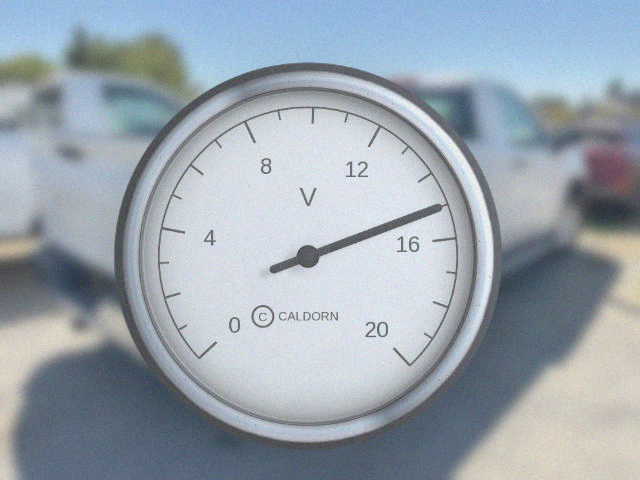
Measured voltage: 15 V
